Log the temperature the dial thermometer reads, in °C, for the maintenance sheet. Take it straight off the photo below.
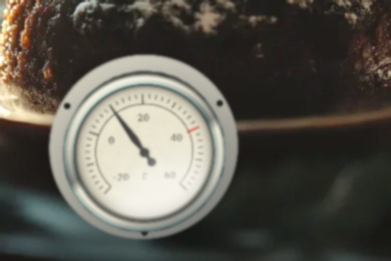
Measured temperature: 10 °C
